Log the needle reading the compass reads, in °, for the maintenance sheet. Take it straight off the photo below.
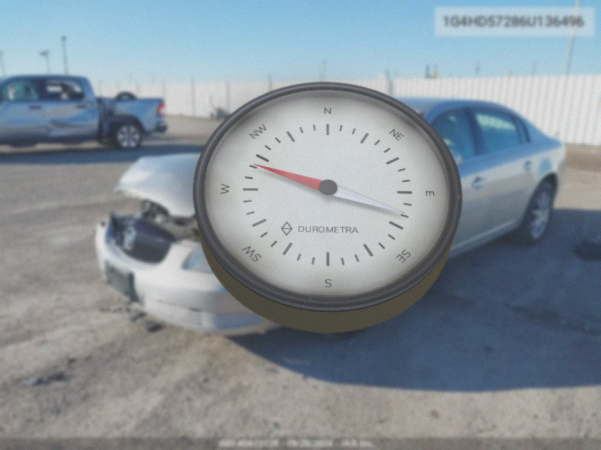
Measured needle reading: 290 °
